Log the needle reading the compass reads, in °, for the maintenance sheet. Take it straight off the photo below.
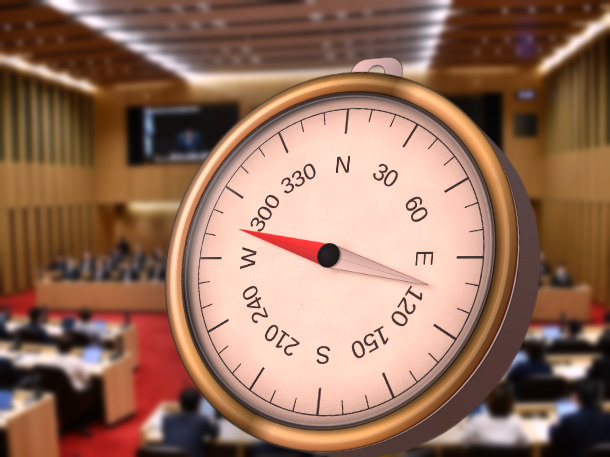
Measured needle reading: 285 °
